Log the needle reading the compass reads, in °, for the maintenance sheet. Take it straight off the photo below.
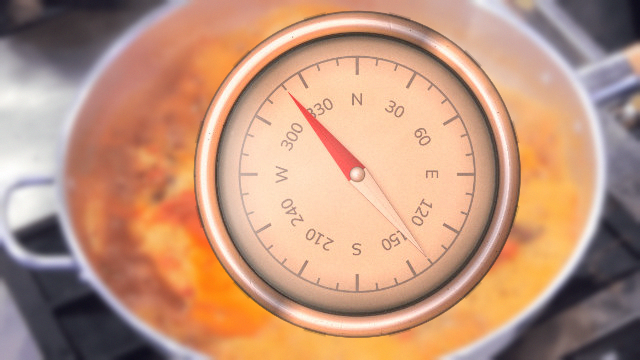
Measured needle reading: 320 °
